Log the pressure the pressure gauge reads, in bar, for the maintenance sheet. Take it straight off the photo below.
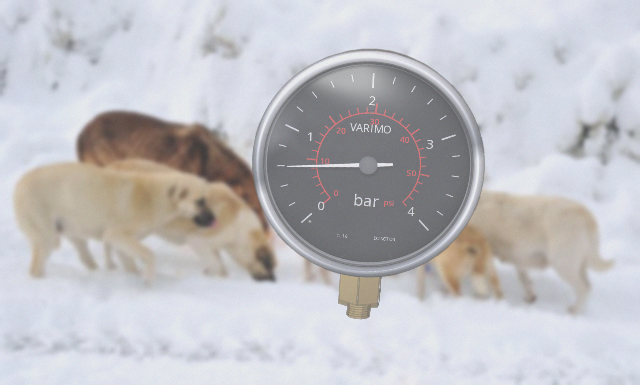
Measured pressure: 0.6 bar
